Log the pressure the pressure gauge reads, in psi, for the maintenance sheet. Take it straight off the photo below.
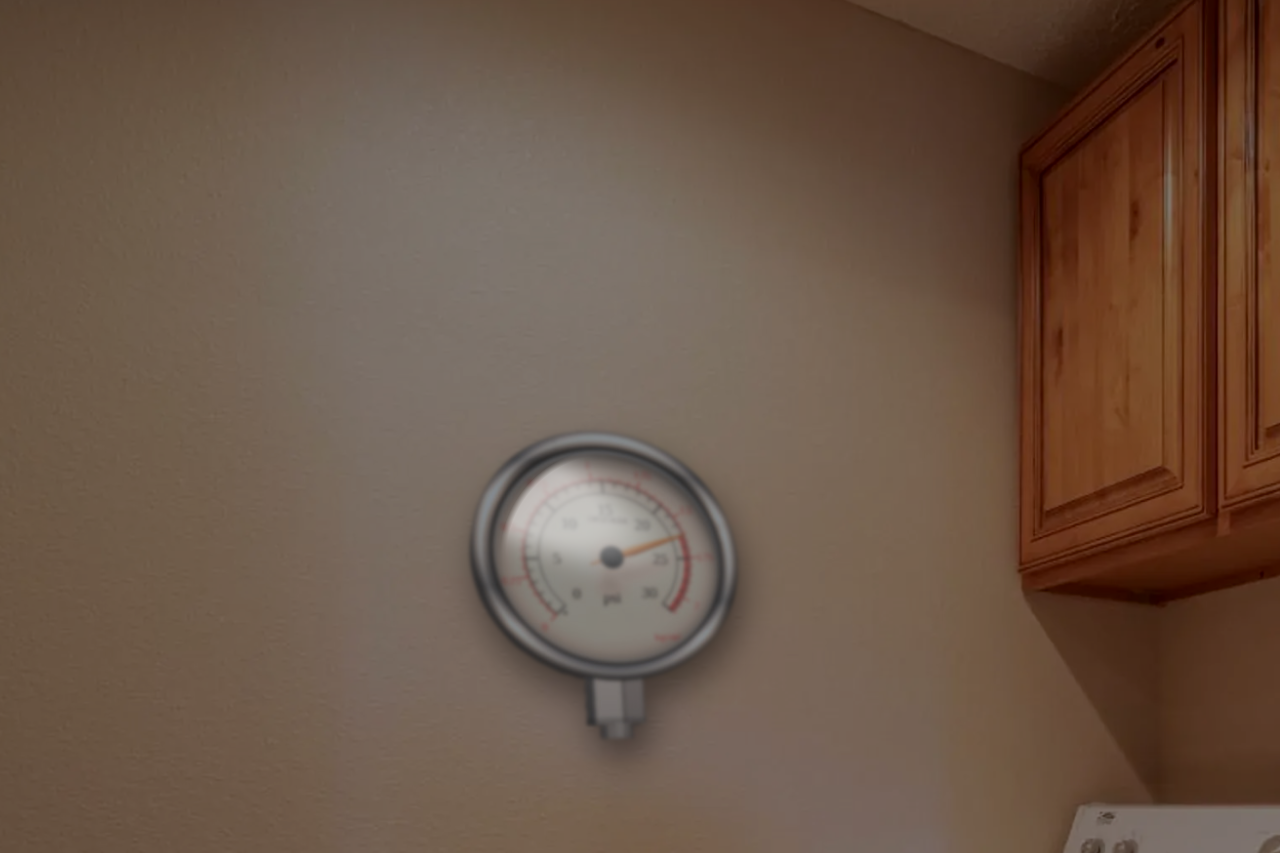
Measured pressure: 23 psi
